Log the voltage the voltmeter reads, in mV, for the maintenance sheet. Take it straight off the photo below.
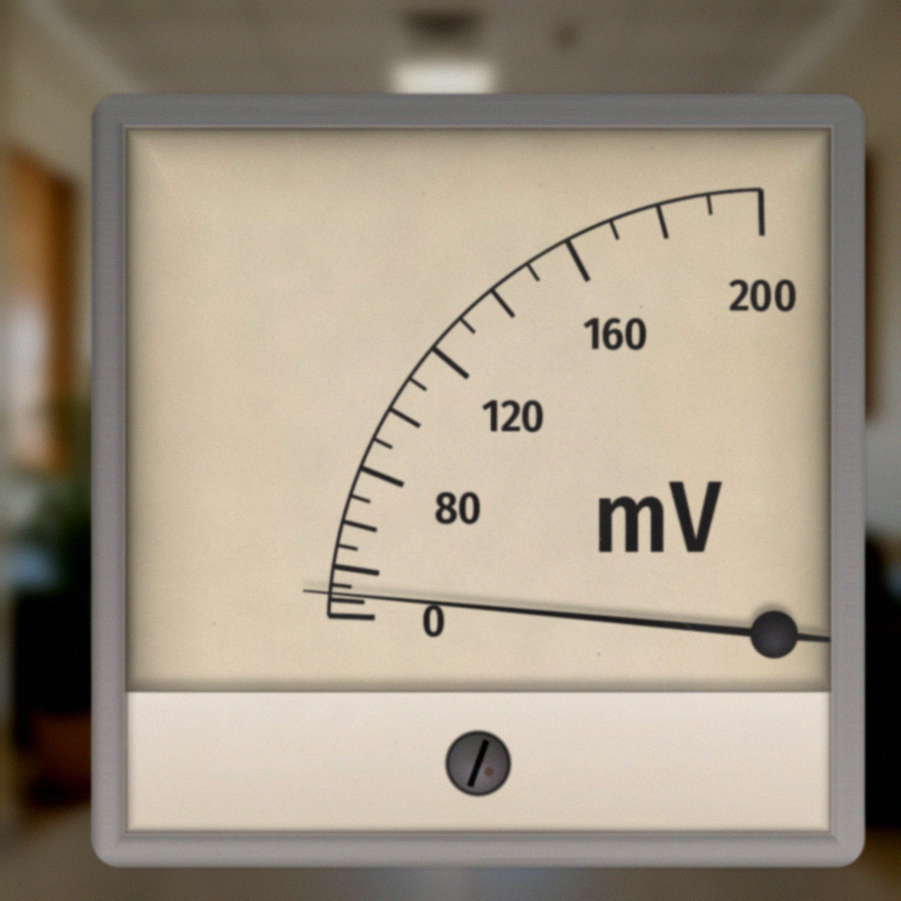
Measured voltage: 25 mV
